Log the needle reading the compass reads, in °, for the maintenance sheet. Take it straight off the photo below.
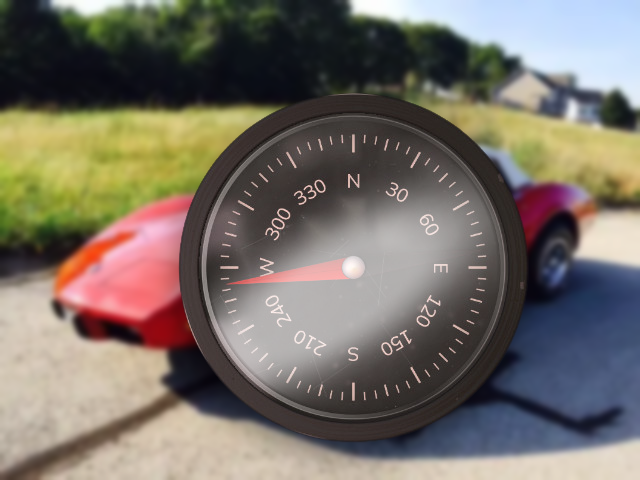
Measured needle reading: 262.5 °
